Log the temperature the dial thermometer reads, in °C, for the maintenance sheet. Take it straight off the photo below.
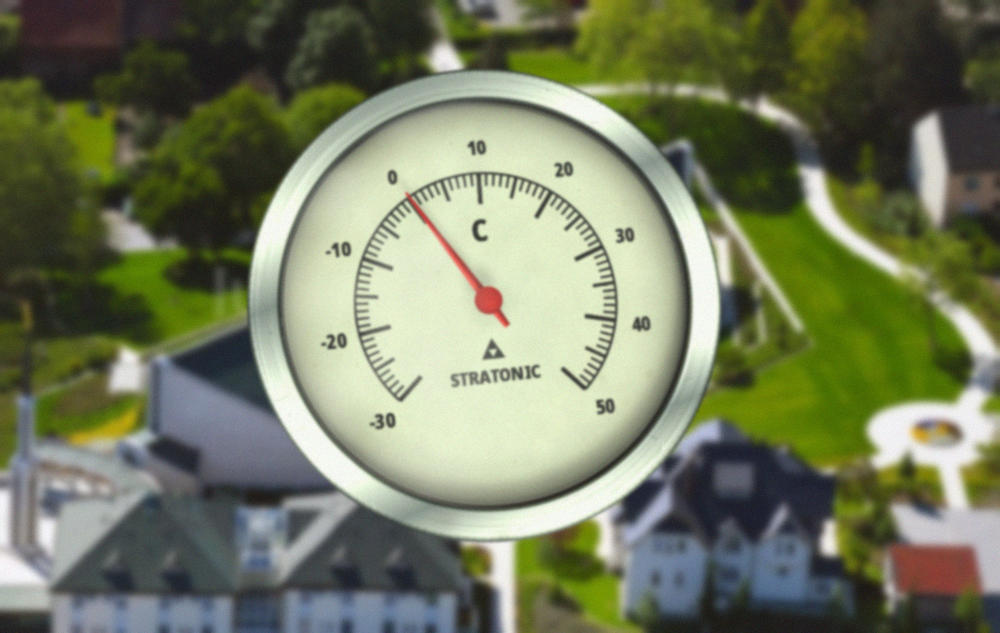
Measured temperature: 0 °C
